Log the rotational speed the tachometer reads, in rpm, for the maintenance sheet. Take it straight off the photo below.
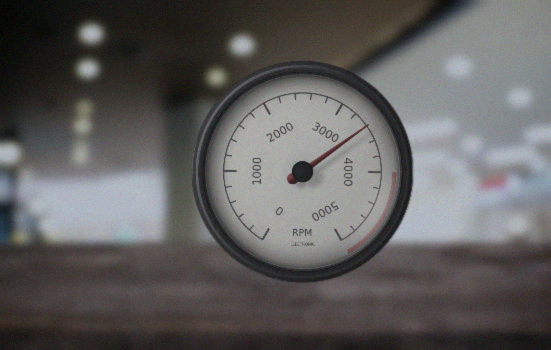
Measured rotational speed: 3400 rpm
